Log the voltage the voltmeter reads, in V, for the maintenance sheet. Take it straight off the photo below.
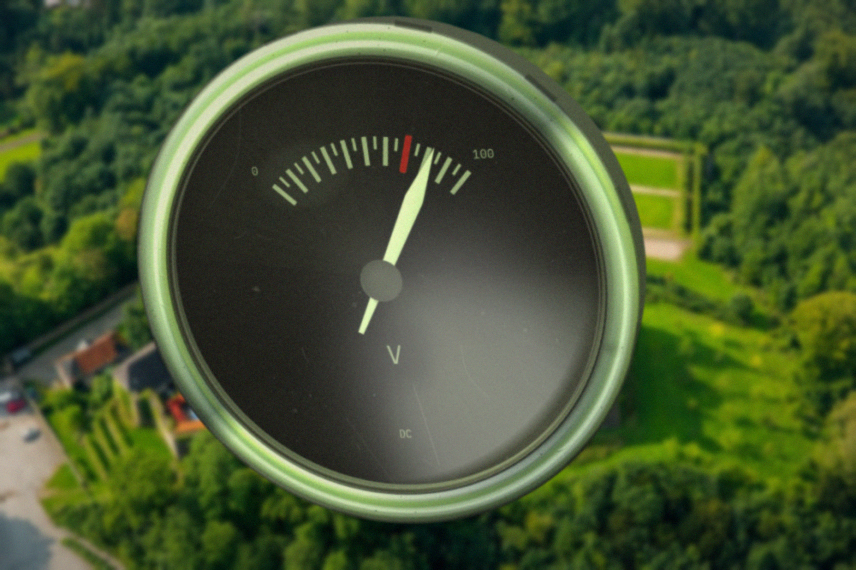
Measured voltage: 82.5 V
